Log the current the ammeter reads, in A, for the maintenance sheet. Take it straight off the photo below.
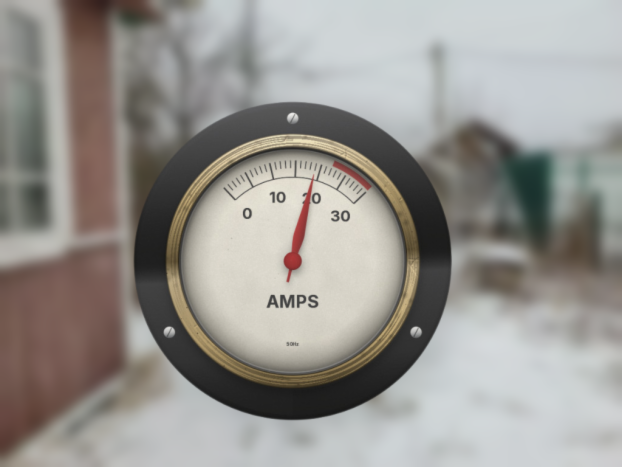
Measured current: 19 A
